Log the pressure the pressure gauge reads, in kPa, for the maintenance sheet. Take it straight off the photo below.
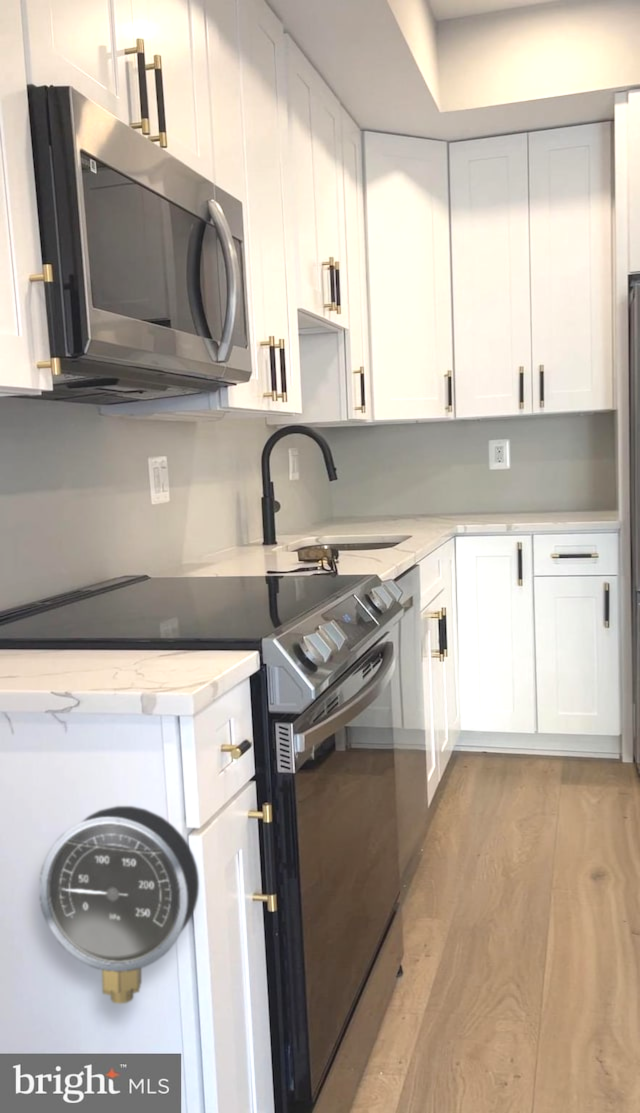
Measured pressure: 30 kPa
